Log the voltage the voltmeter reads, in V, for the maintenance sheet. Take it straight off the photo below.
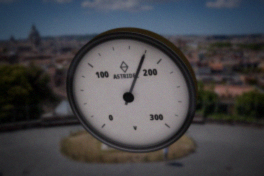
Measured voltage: 180 V
